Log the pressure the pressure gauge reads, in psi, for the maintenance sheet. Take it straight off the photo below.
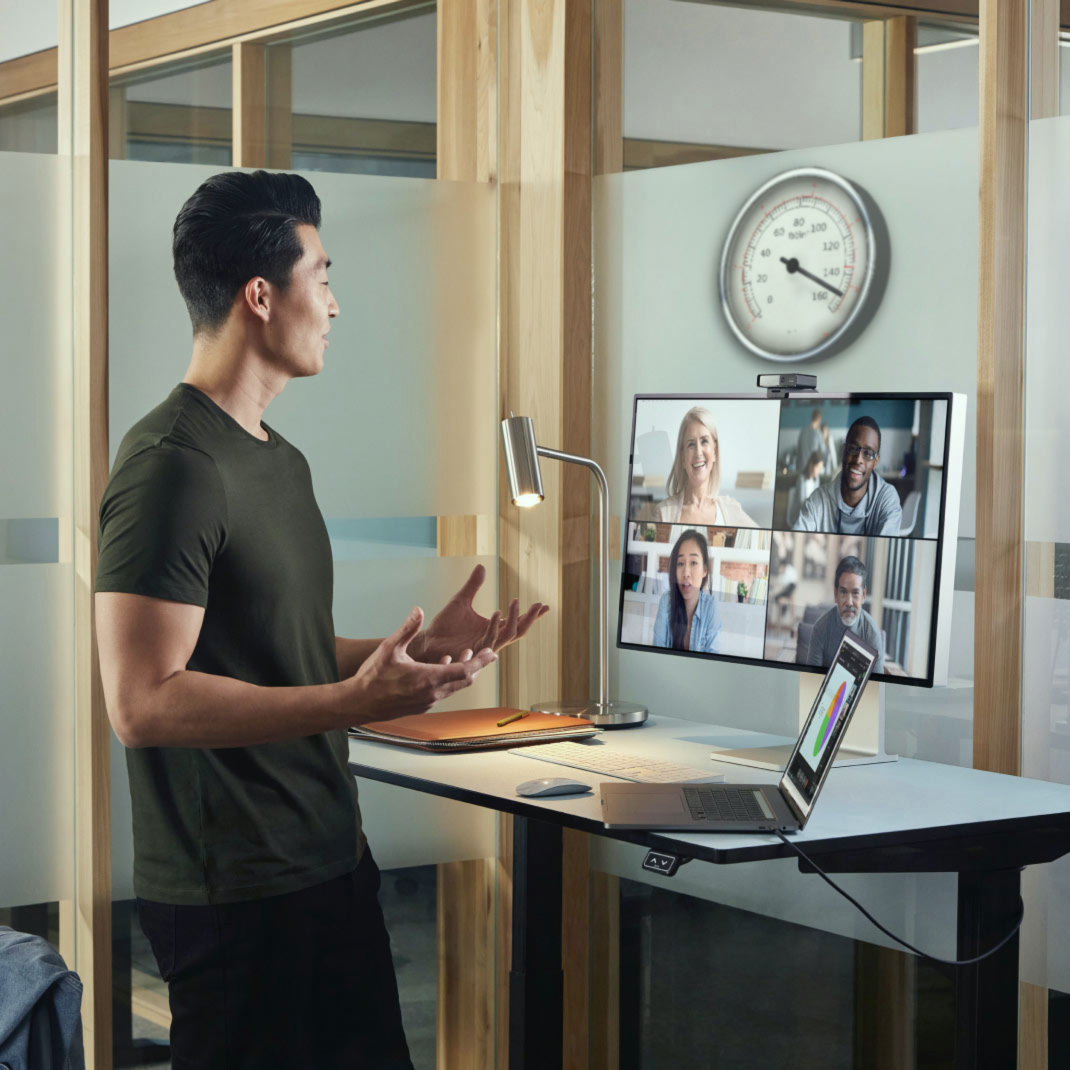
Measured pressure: 150 psi
